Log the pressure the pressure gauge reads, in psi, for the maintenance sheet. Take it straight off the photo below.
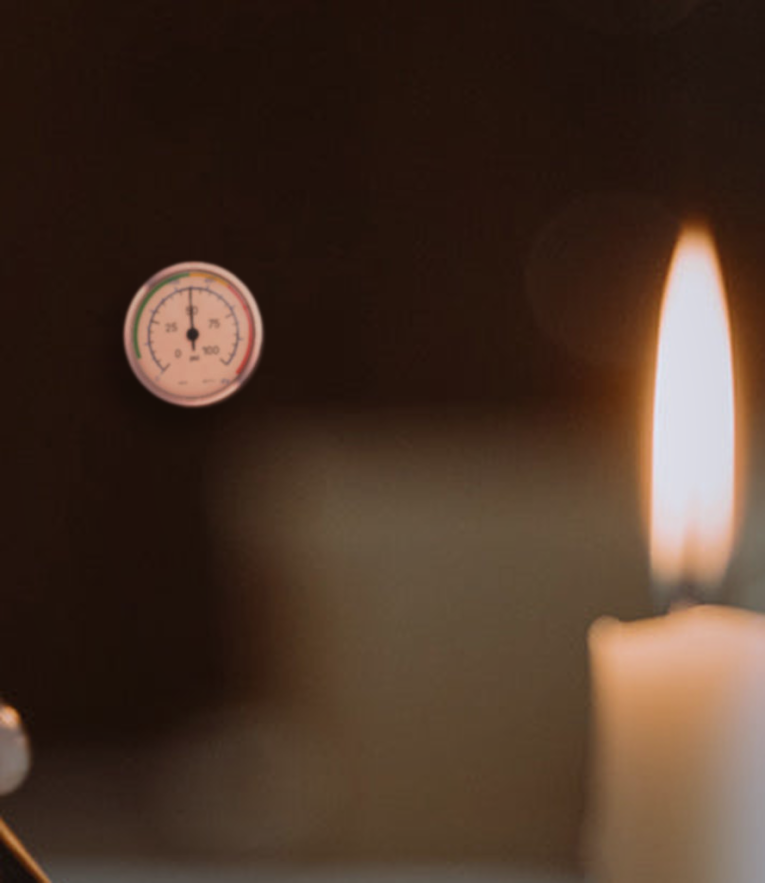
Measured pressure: 50 psi
